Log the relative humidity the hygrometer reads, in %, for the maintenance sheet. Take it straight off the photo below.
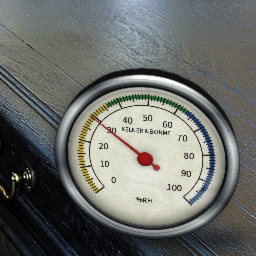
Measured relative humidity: 30 %
